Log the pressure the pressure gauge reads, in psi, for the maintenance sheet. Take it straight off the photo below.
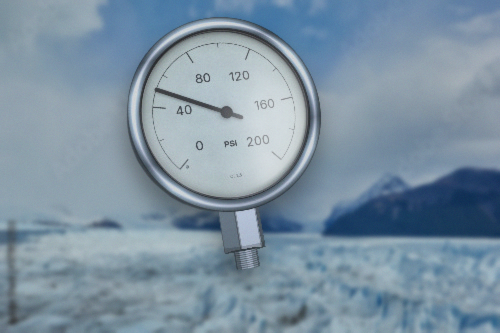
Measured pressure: 50 psi
